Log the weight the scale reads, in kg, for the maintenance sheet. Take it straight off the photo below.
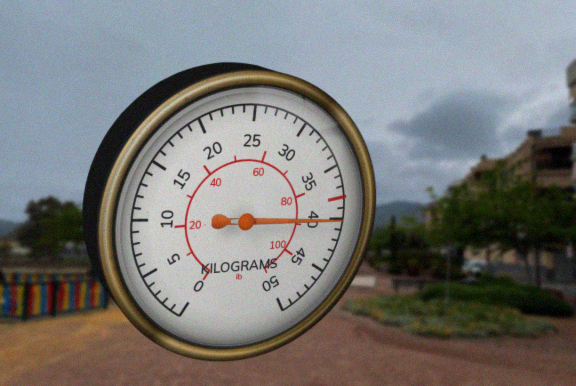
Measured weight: 40 kg
